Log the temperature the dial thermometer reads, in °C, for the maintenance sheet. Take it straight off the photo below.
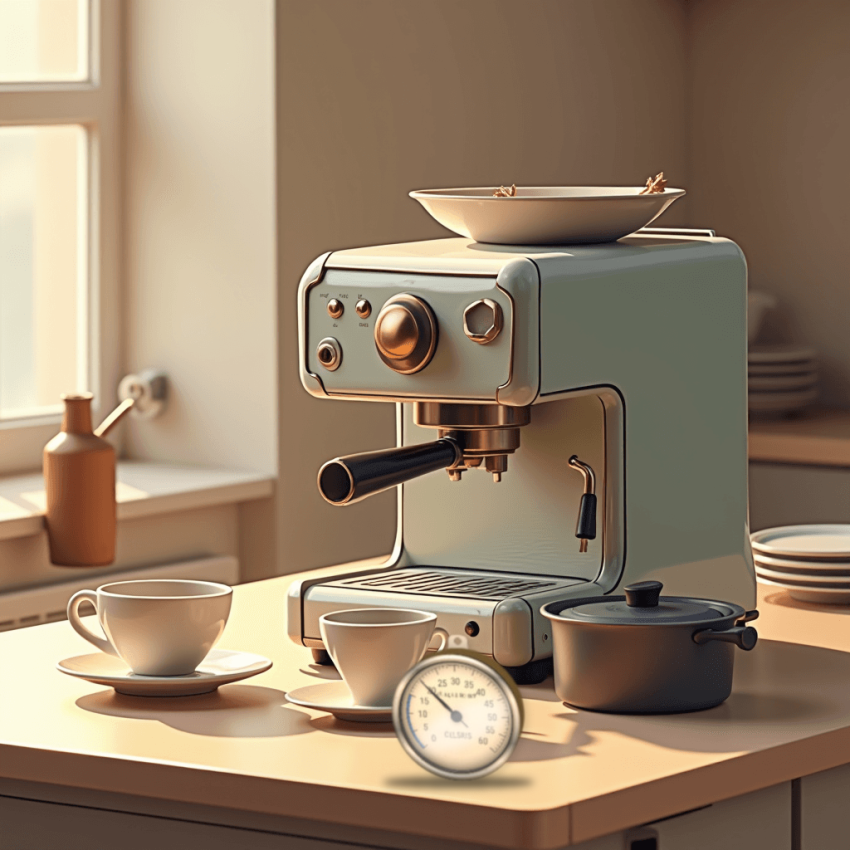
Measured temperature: 20 °C
